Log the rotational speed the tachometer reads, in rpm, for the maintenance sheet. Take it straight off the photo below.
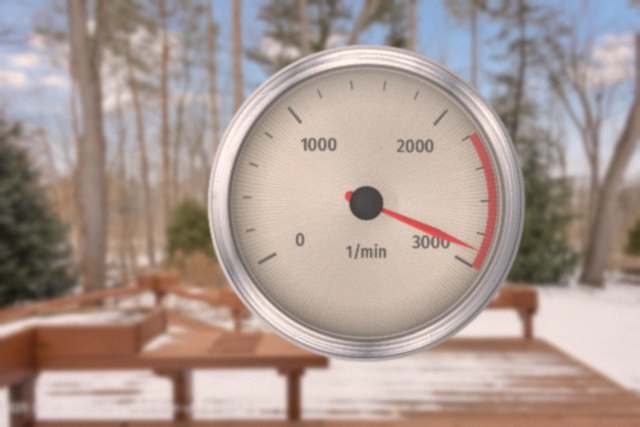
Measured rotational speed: 2900 rpm
